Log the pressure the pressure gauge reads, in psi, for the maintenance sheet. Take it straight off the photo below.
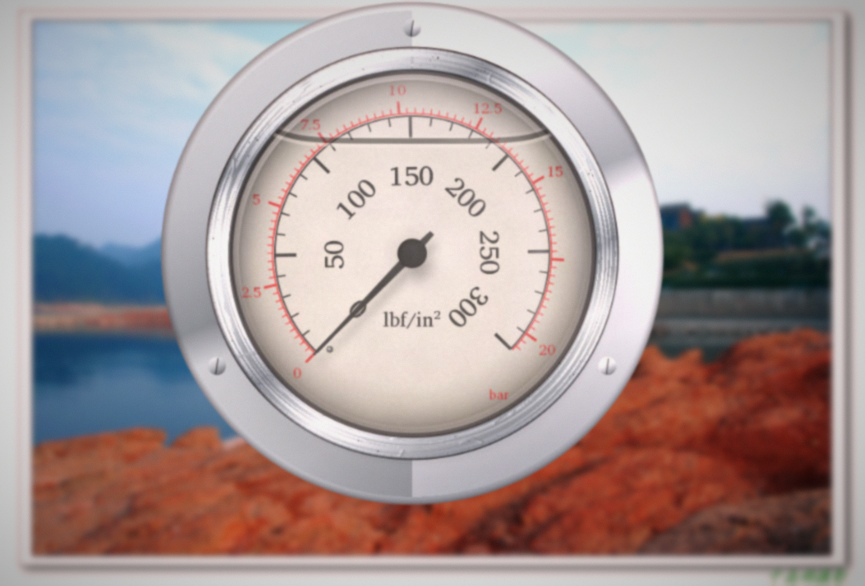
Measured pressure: 0 psi
